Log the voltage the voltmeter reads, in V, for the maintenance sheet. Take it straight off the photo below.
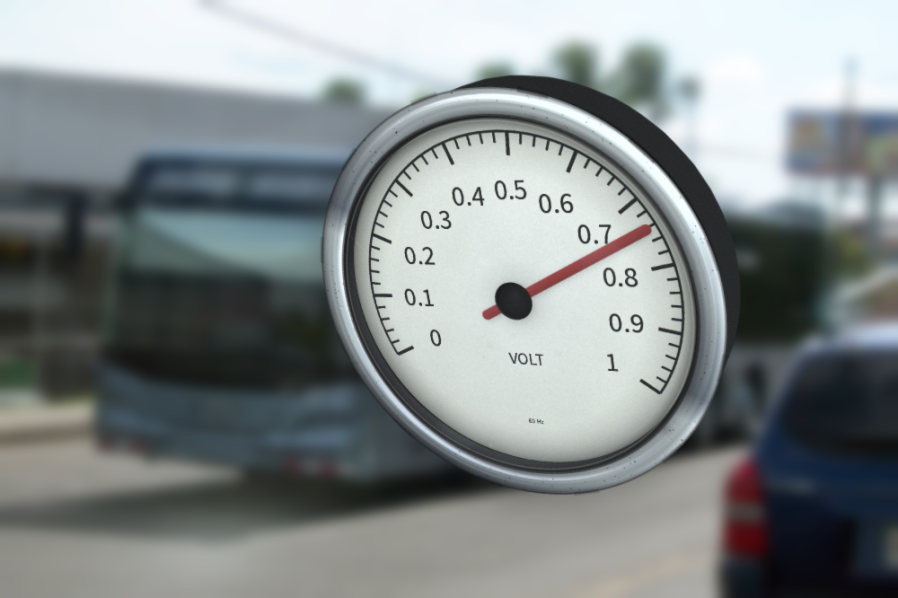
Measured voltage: 0.74 V
